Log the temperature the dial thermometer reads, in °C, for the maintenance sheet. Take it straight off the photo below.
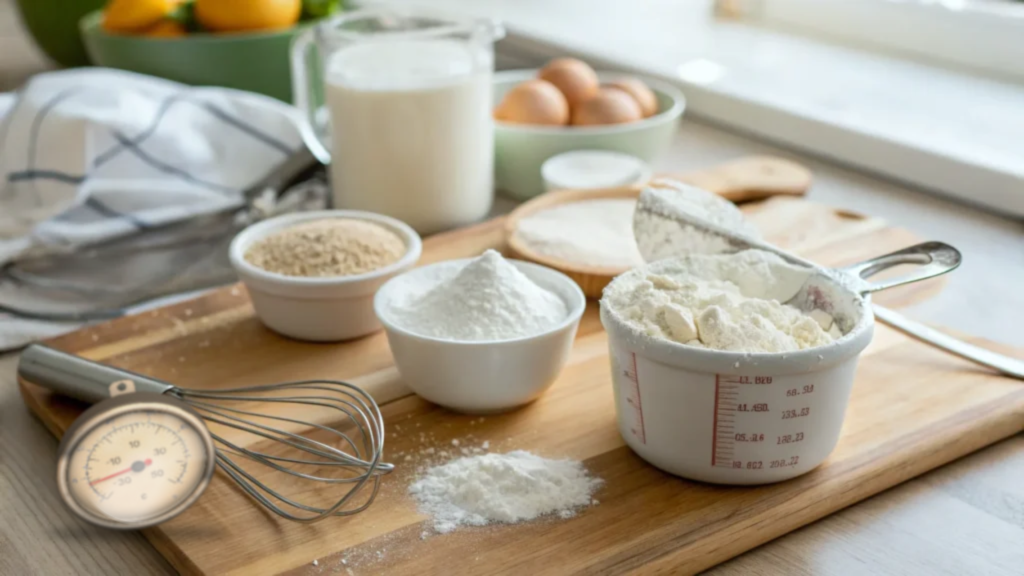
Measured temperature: -20 °C
